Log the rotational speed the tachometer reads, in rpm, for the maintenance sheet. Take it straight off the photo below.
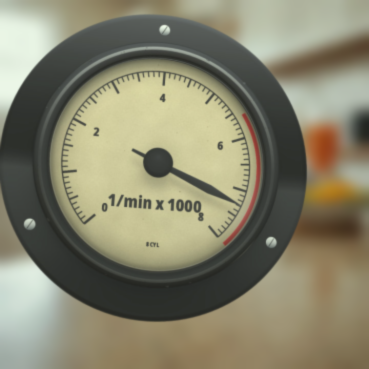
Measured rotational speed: 7300 rpm
